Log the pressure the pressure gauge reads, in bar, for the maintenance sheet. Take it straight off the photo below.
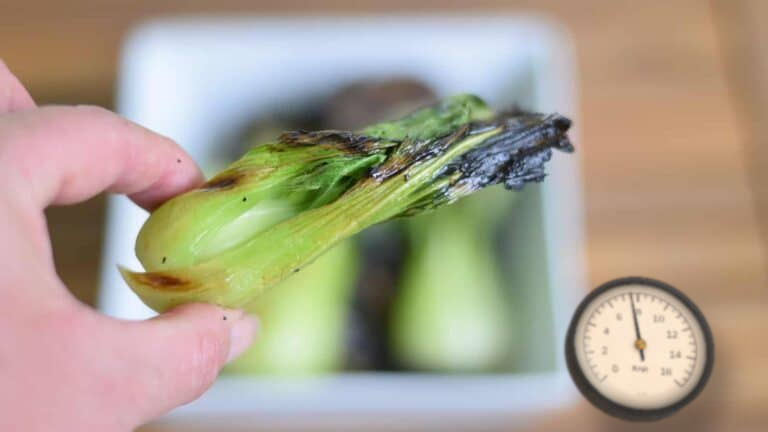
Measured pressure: 7.5 bar
